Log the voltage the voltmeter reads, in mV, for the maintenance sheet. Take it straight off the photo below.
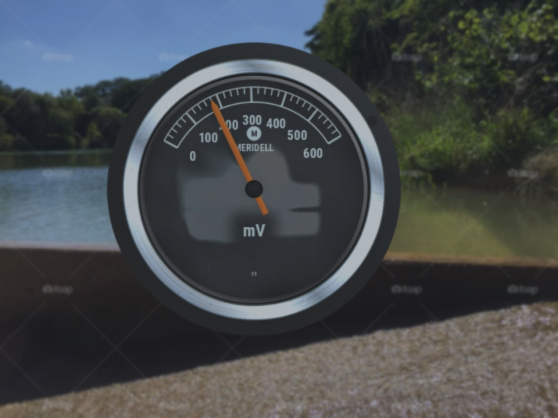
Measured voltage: 180 mV
